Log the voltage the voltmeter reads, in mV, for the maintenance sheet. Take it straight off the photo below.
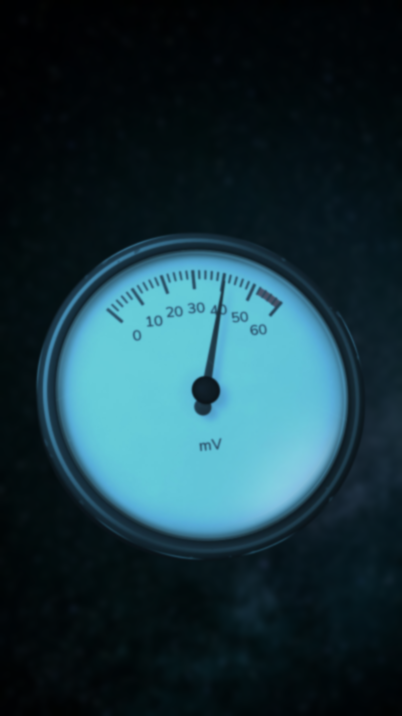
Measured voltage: 40 mV
